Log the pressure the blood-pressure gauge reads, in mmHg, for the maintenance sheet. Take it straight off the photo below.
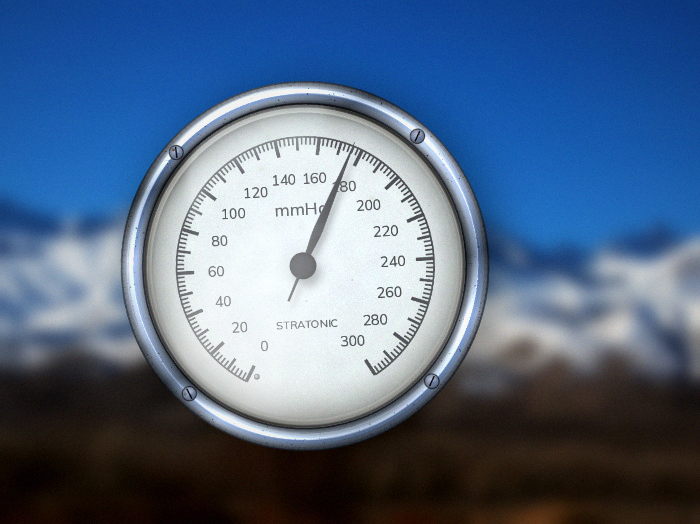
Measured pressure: 176 mmHg
